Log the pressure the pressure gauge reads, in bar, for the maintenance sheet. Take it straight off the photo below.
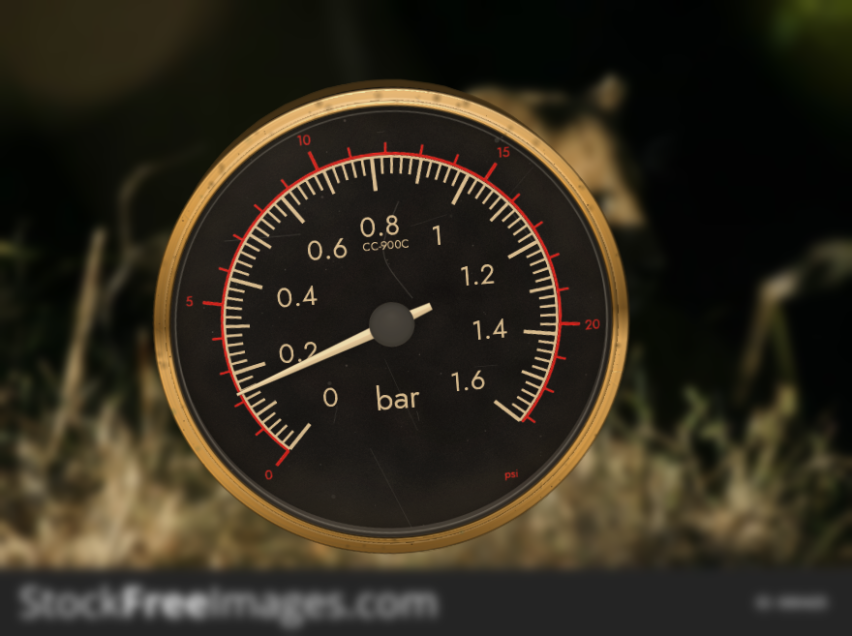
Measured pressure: 0.16 bar
